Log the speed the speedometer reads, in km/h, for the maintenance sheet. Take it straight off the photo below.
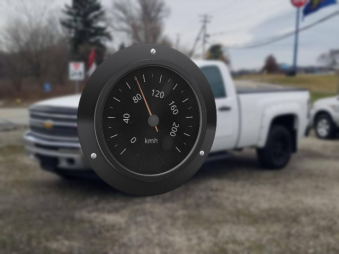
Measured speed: 90 km/h
